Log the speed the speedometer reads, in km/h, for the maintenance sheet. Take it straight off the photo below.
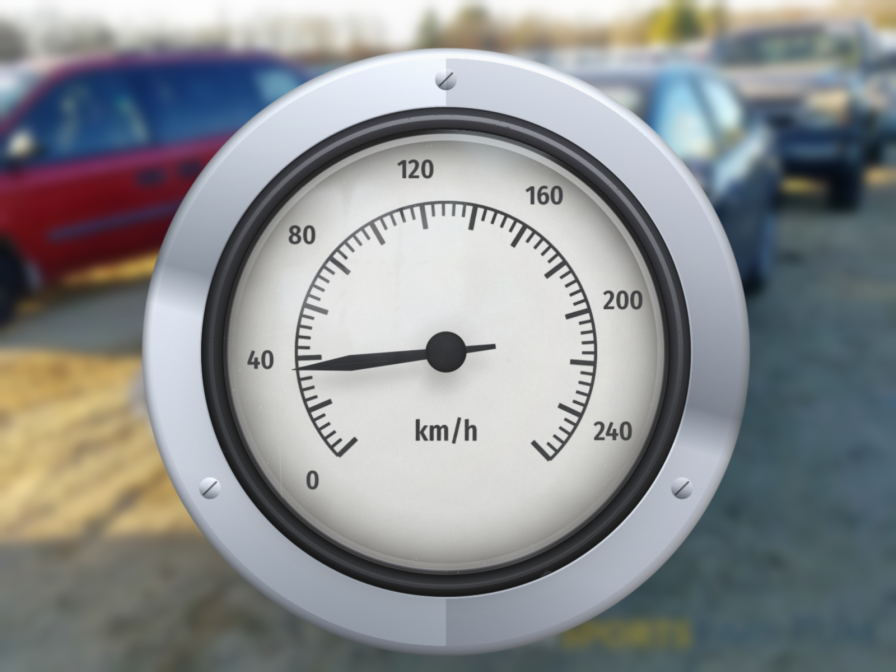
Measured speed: 36 km/h
